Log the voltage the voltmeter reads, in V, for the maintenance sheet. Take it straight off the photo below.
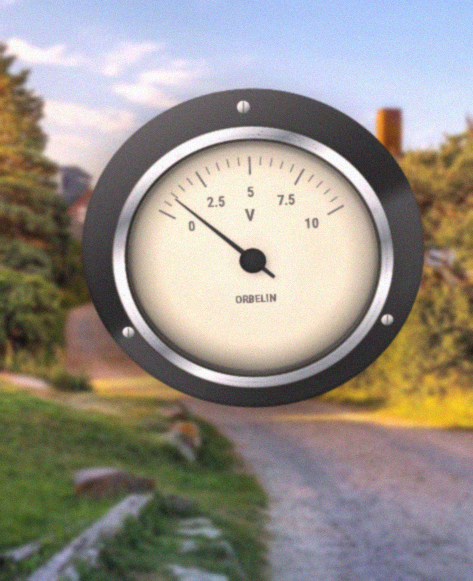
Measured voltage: 1 V
